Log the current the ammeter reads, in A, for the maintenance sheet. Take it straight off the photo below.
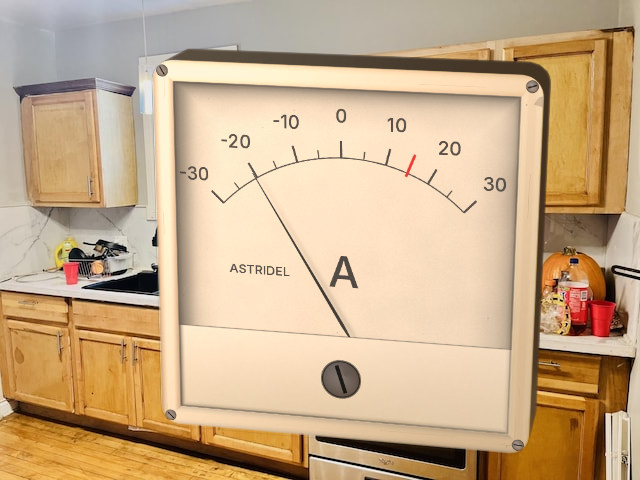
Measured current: -20 A
